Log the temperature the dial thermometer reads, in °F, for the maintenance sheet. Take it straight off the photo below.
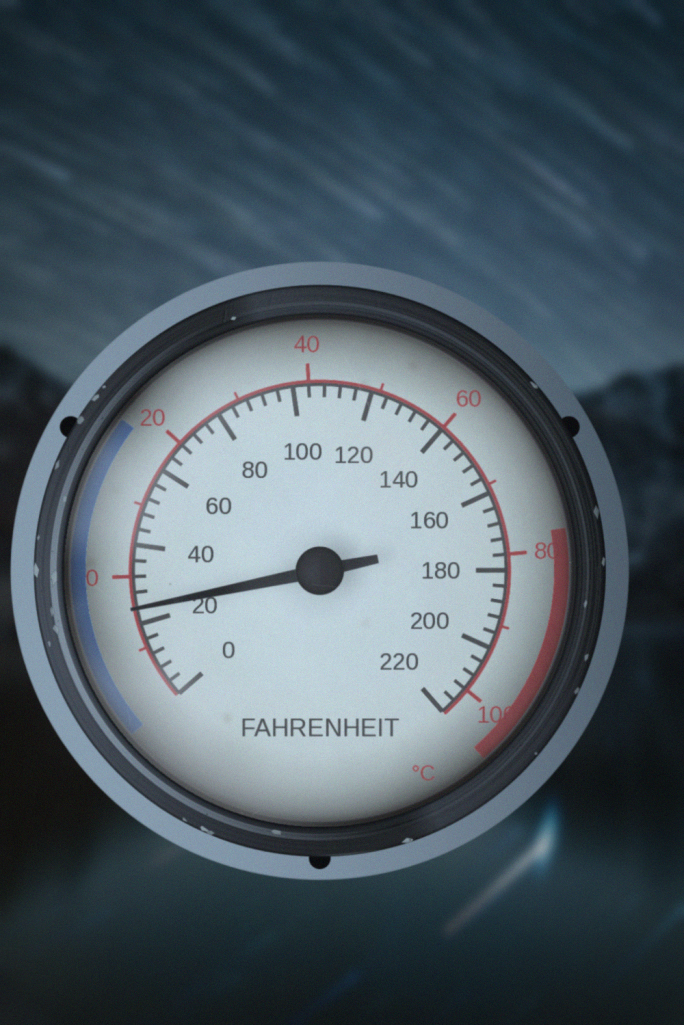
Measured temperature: 24 °F
